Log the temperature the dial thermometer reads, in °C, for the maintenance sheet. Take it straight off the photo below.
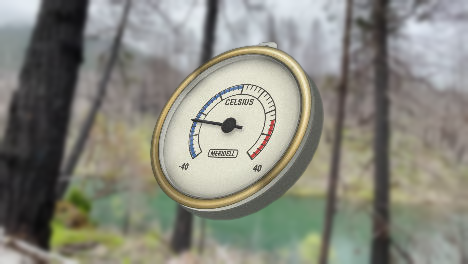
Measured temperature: -24 °C
